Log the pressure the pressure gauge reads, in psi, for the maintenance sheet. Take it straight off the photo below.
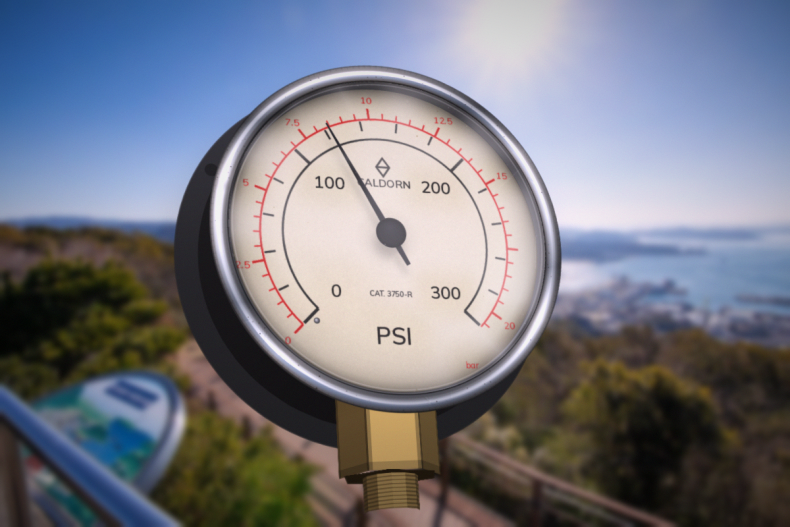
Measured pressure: 120 psi
